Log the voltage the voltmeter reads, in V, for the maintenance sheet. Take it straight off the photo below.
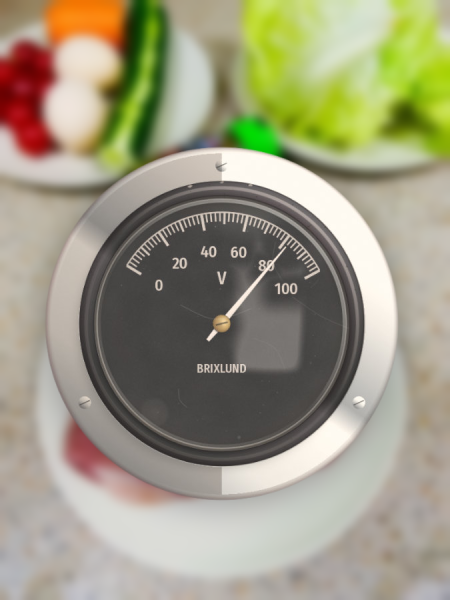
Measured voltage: 82 V
